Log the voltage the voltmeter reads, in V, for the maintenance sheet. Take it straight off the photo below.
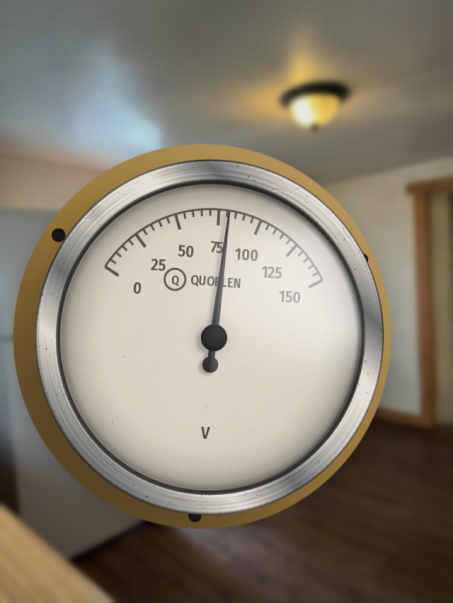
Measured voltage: 80 V
